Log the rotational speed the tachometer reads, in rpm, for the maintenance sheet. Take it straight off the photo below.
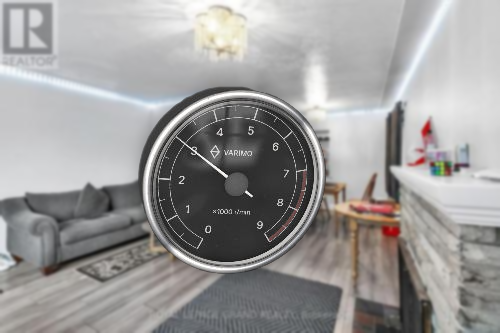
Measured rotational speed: 3000 rpm
